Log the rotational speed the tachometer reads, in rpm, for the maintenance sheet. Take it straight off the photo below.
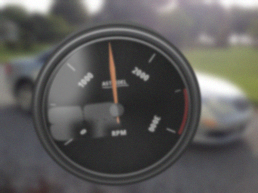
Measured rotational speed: 1500 rpm
